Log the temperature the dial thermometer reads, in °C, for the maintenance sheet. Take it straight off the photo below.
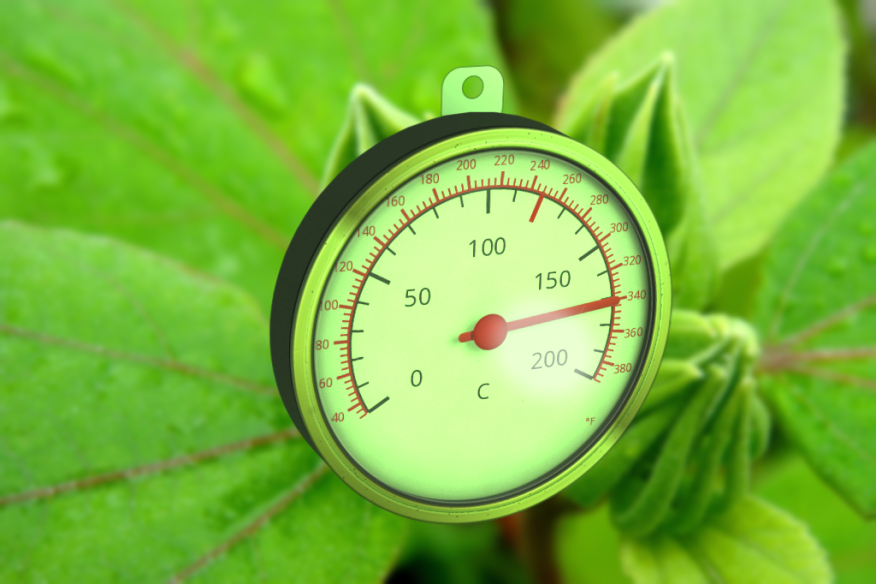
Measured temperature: 170 °C
